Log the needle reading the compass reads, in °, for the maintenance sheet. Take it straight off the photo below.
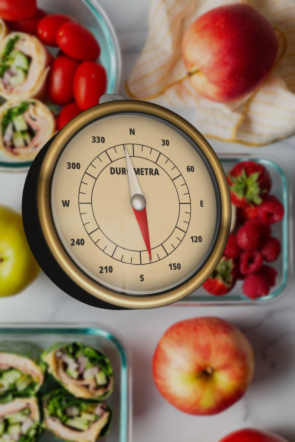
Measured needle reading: 170 °
